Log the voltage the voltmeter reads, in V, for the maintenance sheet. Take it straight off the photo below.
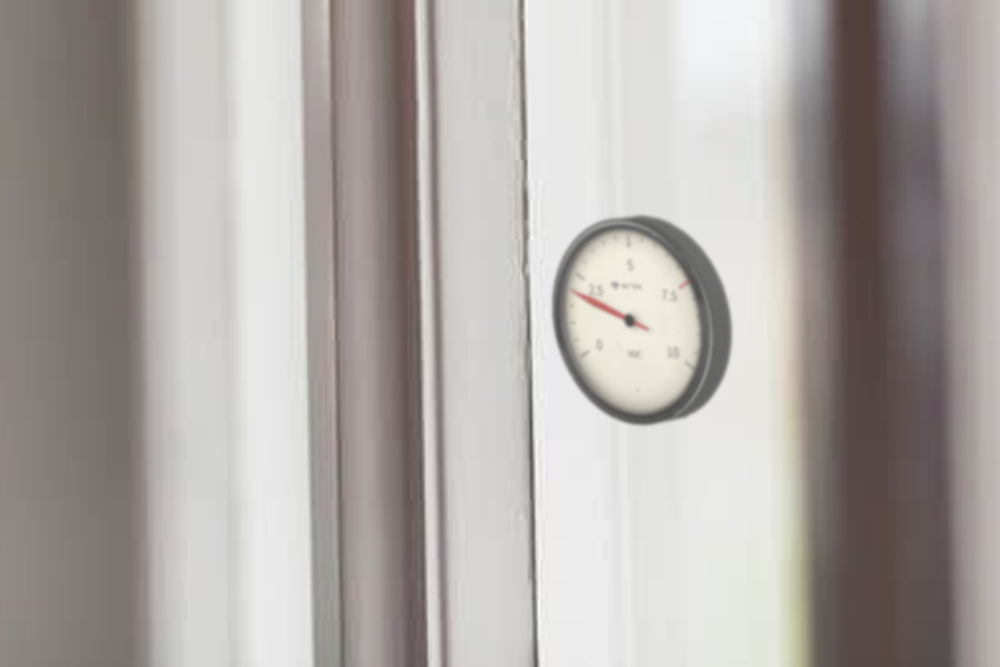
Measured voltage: 2 V
